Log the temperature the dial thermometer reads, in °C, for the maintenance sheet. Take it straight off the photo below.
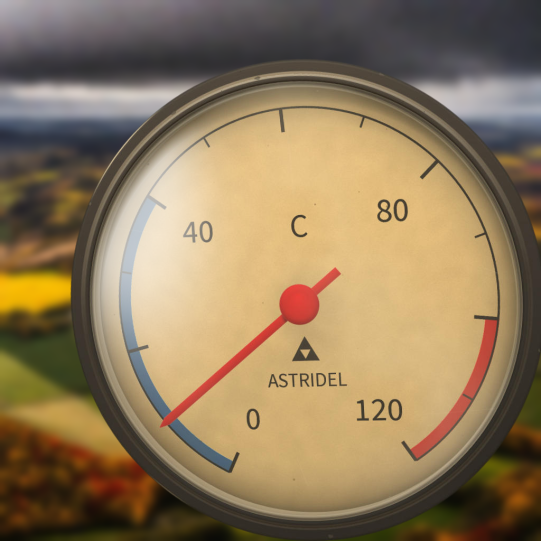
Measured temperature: 10 °C
